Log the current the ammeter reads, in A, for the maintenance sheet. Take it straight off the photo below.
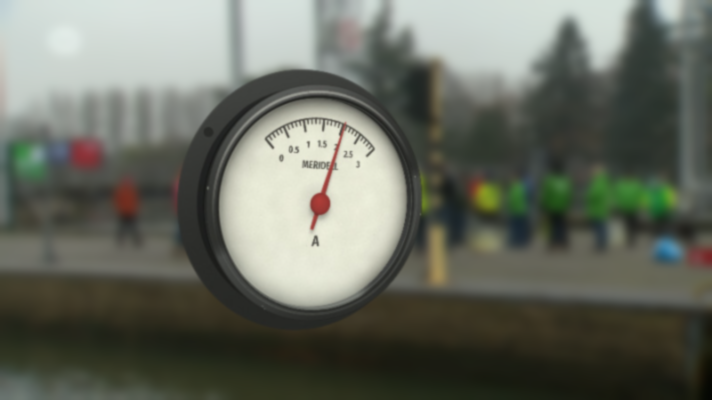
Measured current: 2 A
